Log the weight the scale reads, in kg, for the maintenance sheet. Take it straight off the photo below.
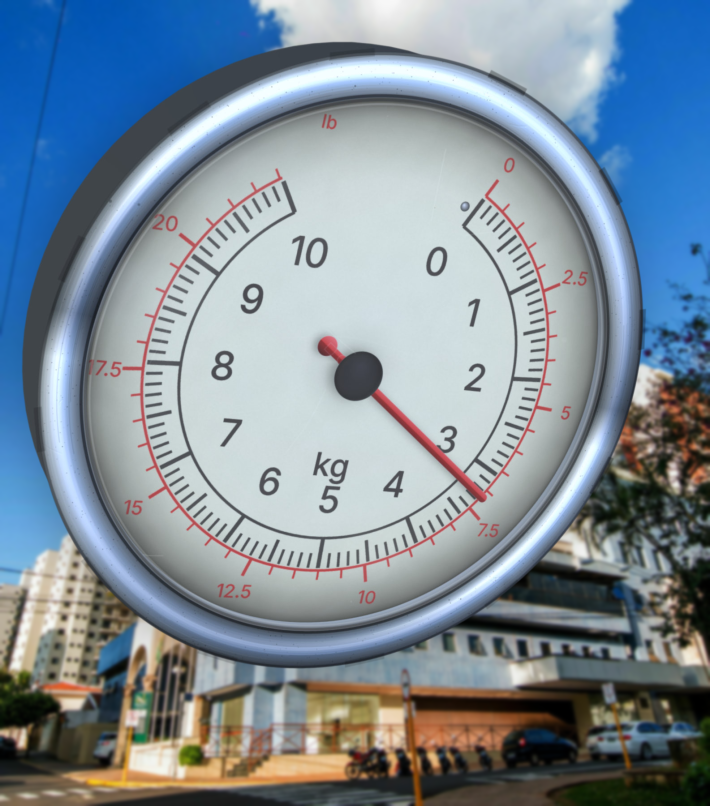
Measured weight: 3.25 kg
